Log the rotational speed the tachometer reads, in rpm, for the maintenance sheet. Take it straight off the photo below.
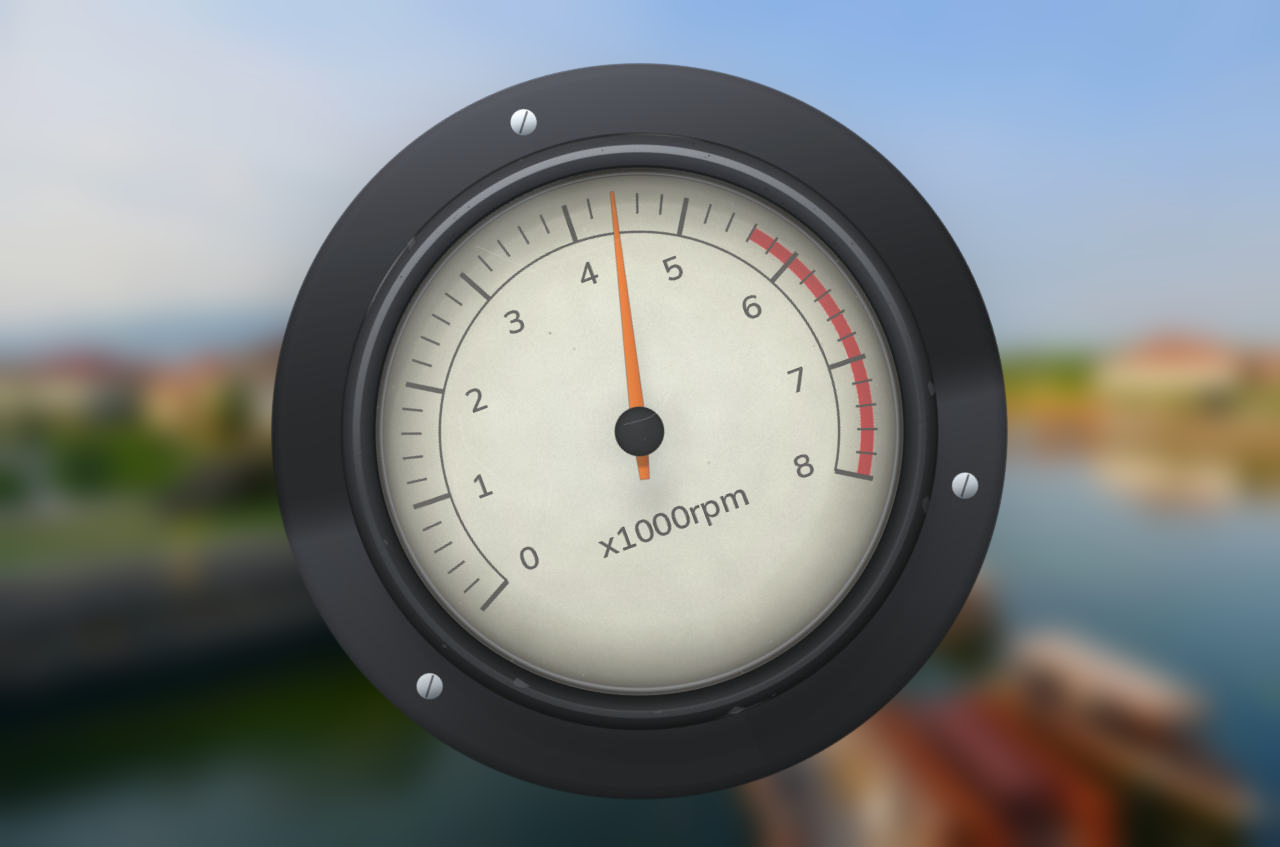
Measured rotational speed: 4400 rpm
